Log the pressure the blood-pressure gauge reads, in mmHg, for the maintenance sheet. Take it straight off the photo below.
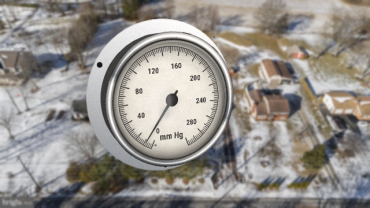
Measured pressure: 10 mmHg
